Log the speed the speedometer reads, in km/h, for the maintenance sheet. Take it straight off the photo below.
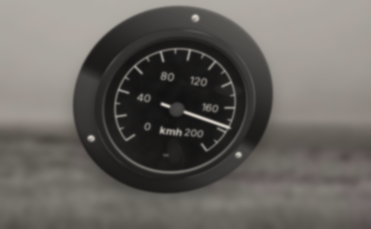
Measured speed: 175 km/h
